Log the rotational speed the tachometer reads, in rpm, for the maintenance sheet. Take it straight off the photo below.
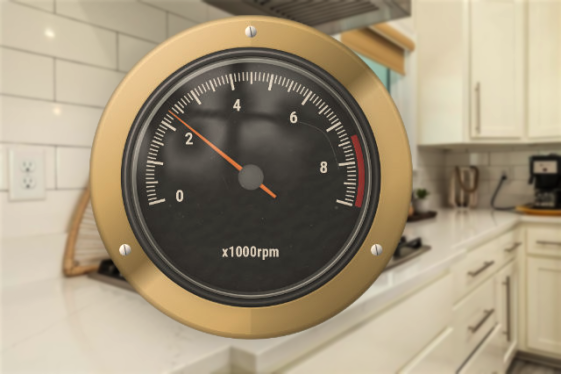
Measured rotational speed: 2300 rpm
